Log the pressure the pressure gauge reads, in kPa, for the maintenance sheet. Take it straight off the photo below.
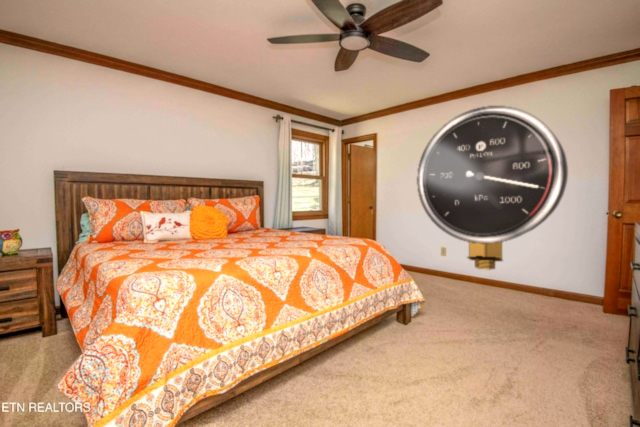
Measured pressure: 900 kPa
